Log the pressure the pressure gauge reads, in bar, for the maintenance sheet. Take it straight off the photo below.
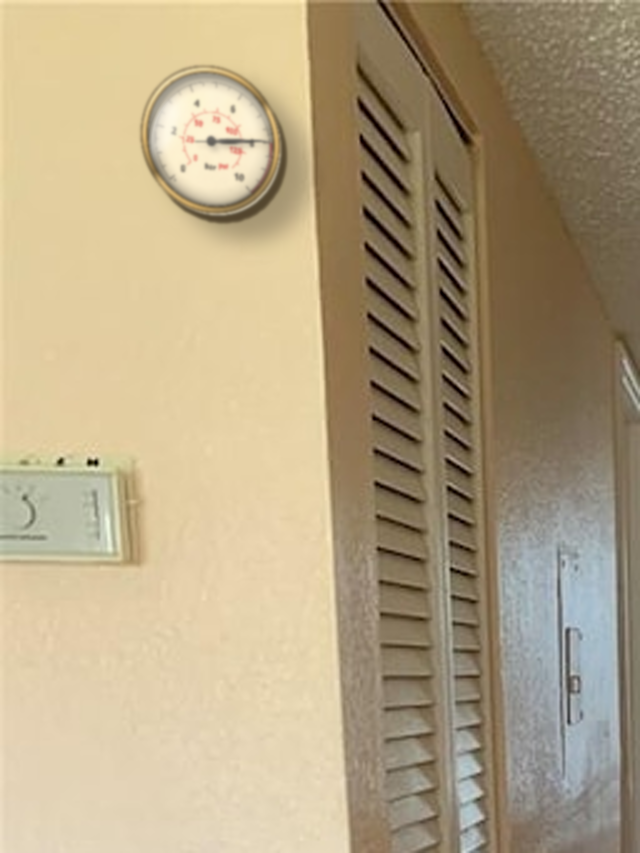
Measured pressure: 8 bar
